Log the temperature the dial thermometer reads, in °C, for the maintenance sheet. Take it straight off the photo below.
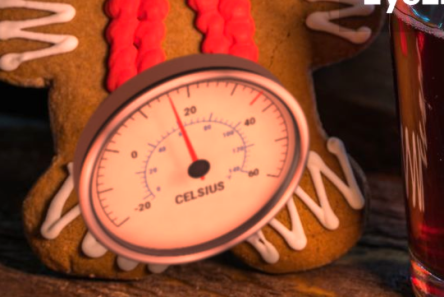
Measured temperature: 16 °C
